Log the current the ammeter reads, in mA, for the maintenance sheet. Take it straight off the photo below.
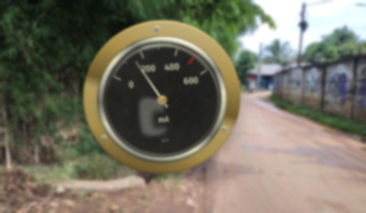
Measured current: 150 mA
